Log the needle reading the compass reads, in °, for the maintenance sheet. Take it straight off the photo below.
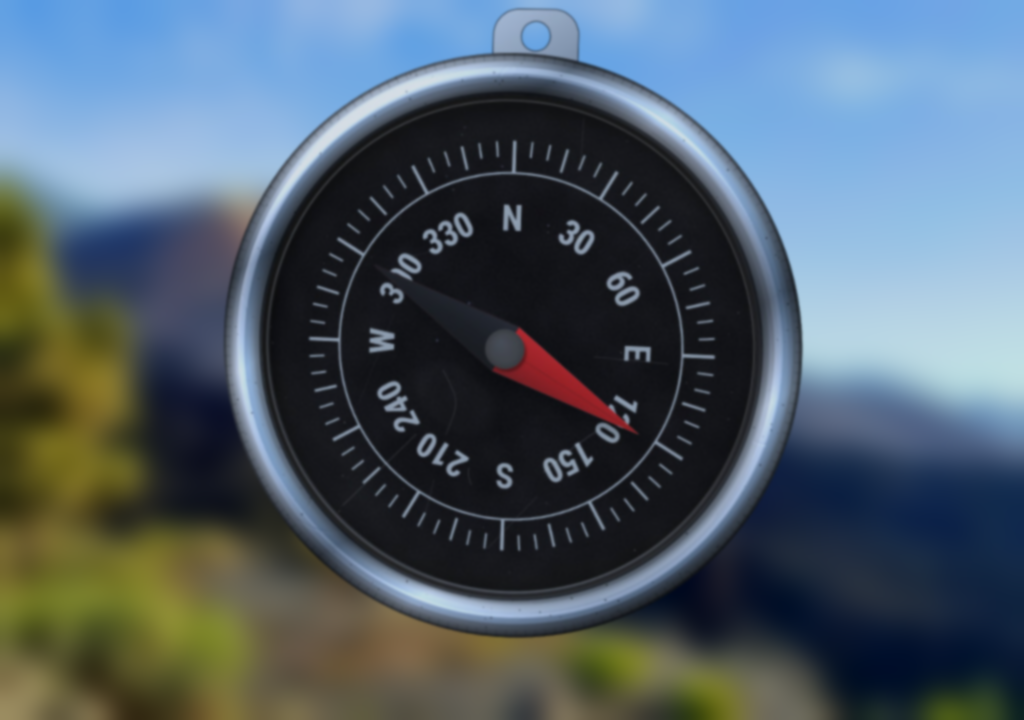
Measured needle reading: 120 °
